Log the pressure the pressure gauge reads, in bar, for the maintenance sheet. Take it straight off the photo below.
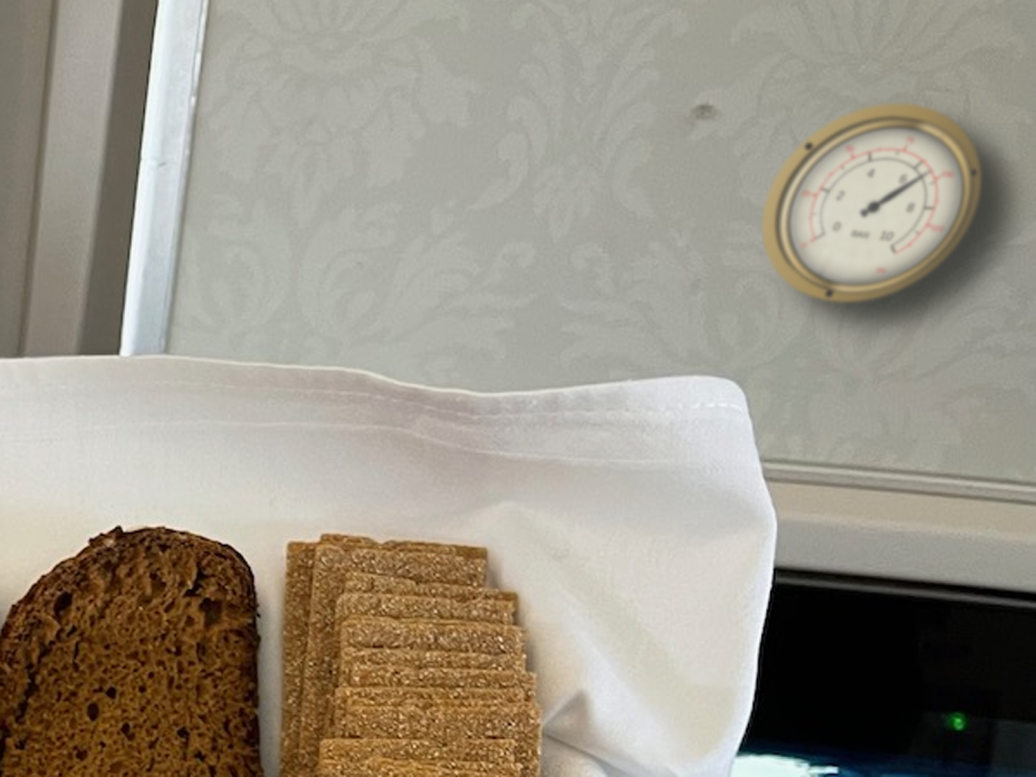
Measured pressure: 6.5 bar
